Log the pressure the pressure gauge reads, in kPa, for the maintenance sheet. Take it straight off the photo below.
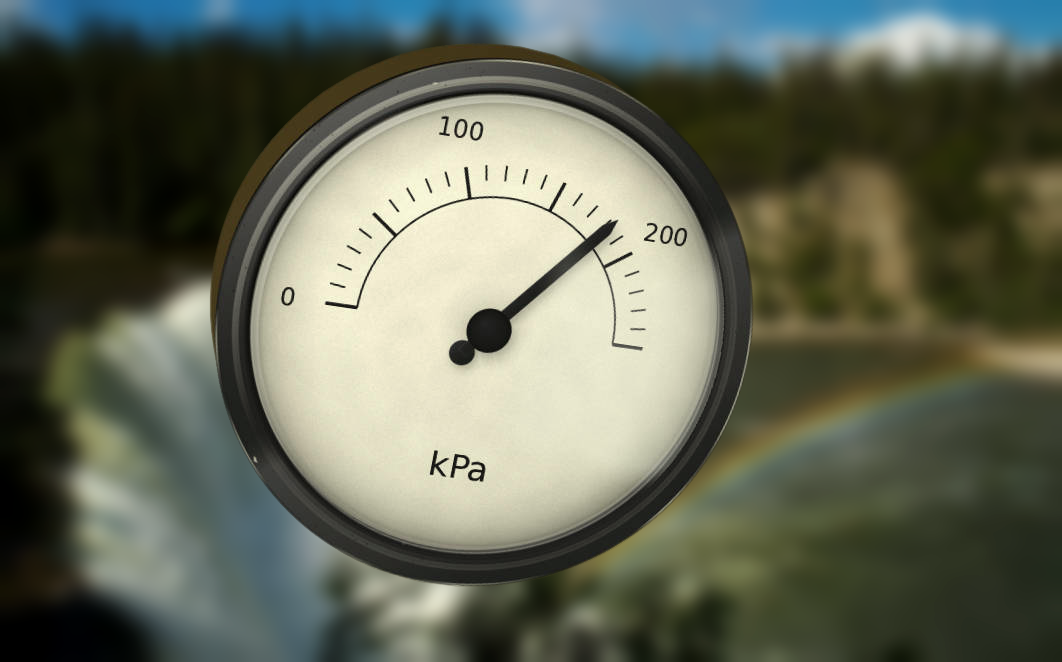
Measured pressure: 180 kPa
